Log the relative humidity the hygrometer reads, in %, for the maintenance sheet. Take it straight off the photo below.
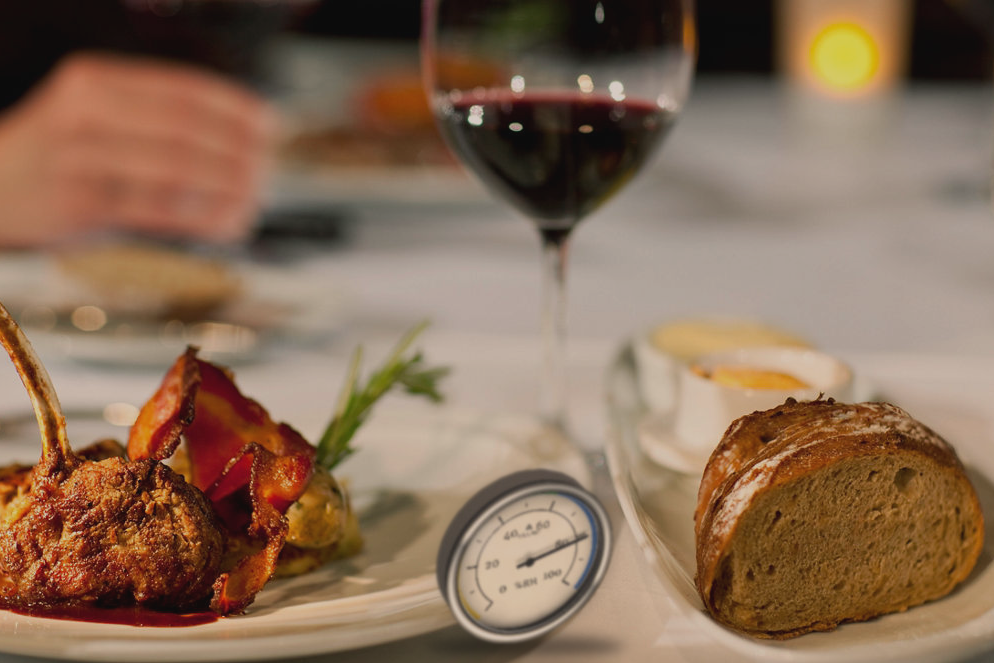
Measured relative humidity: 80 %
